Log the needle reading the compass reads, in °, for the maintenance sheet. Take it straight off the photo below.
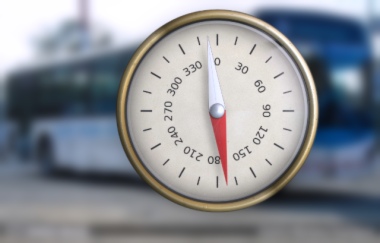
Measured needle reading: 172.5 °
